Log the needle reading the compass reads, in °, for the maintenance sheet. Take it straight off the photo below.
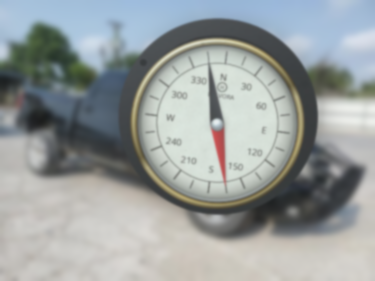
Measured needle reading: 165 °
